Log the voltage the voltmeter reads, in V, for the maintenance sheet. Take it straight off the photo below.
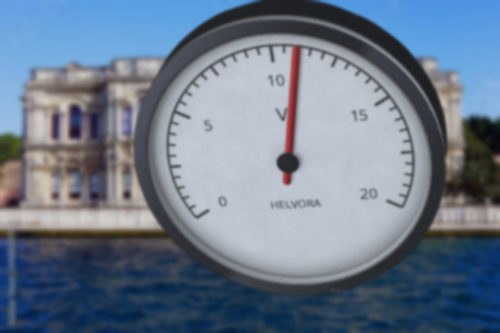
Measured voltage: 11 V
